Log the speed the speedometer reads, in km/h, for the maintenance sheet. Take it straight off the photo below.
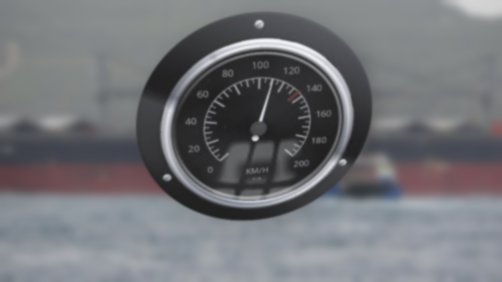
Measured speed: 110 km/h
